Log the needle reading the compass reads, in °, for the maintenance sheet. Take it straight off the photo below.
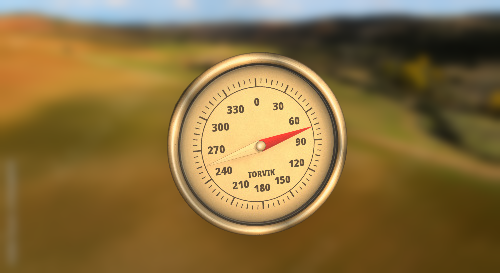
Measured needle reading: 75 °
